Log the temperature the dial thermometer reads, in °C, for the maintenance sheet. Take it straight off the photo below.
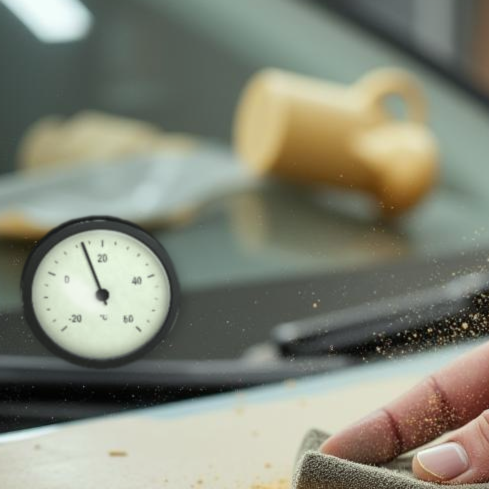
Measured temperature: 14 °C
